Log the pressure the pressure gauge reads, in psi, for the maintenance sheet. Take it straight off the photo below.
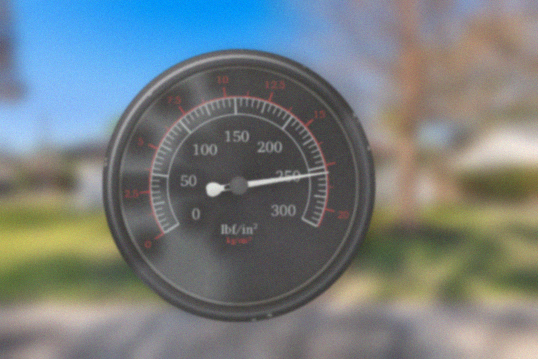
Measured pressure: 255 psi
